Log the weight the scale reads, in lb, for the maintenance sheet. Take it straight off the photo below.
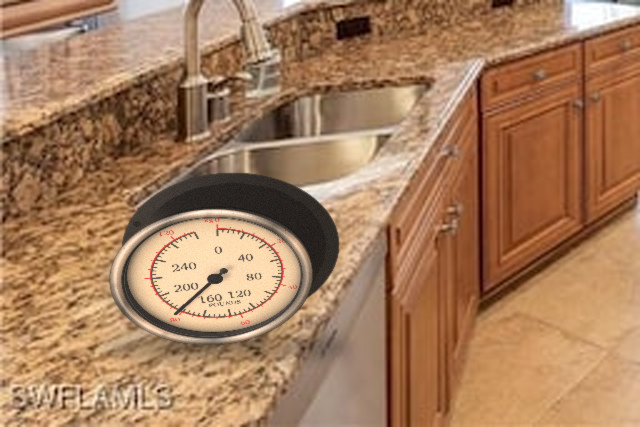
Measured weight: 180 lb
